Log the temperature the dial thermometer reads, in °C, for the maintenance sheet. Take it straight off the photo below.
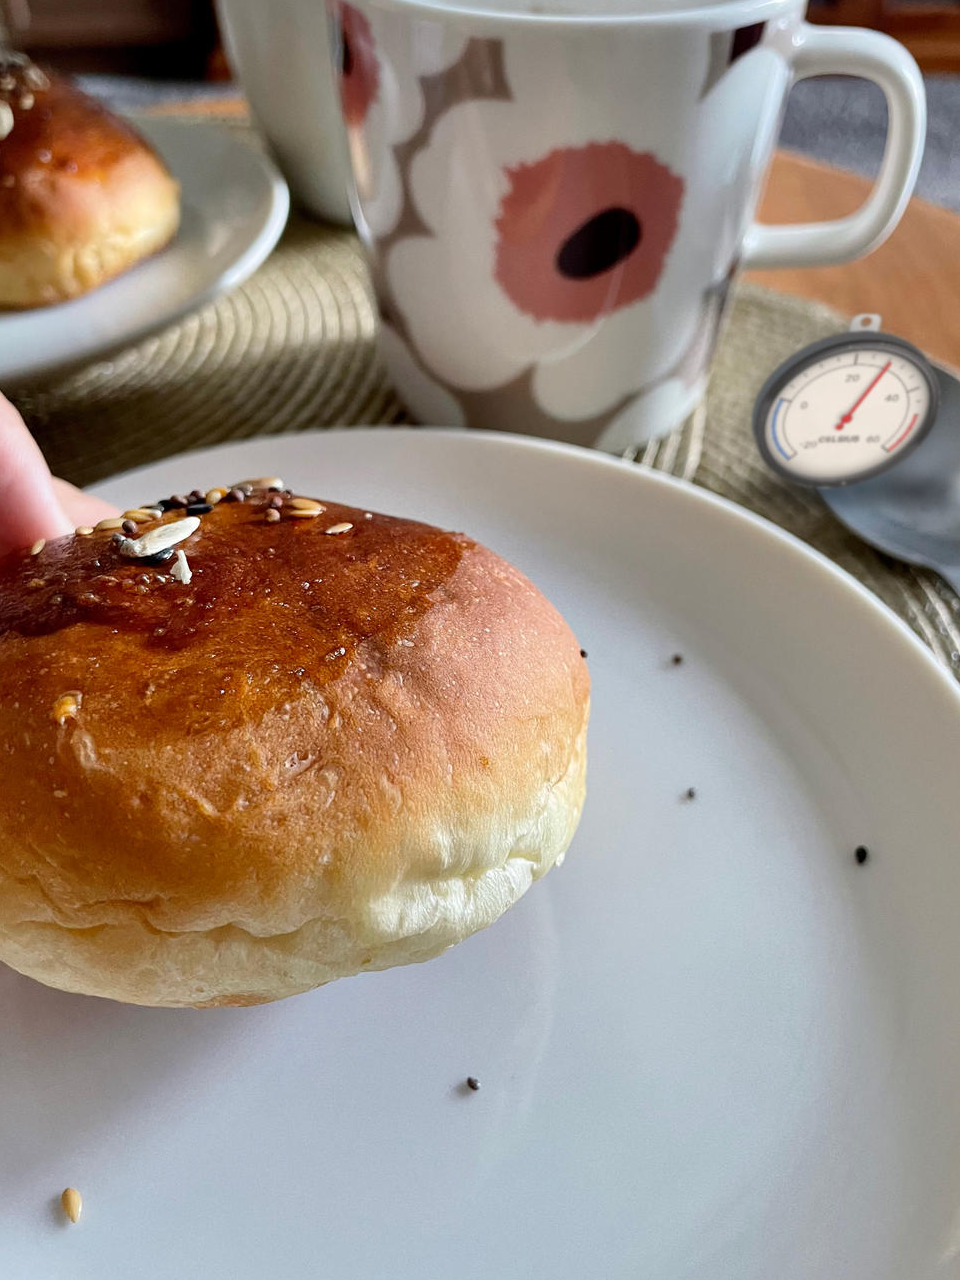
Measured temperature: 28 °C
